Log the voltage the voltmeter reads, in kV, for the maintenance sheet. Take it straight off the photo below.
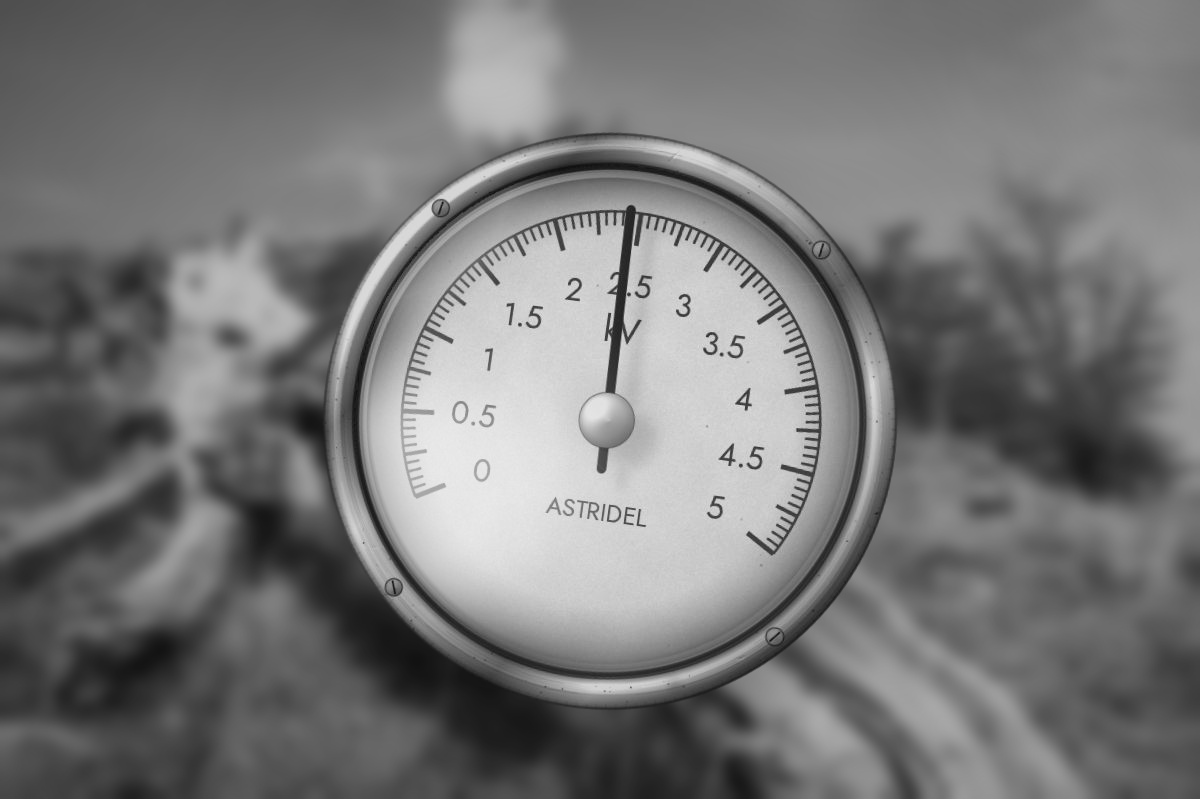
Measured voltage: 2.45 kV
